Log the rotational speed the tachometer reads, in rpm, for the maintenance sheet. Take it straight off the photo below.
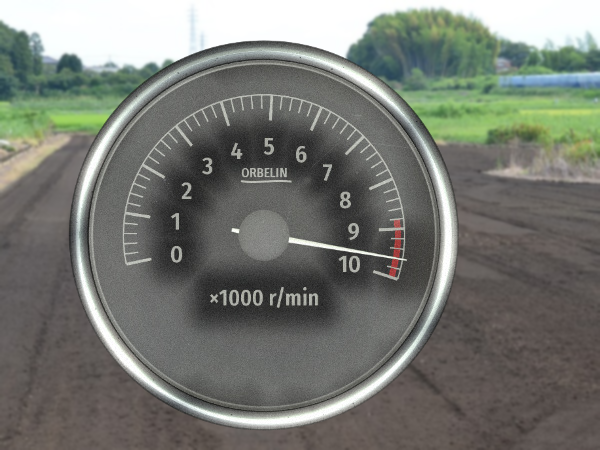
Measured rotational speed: 9600 rpm
